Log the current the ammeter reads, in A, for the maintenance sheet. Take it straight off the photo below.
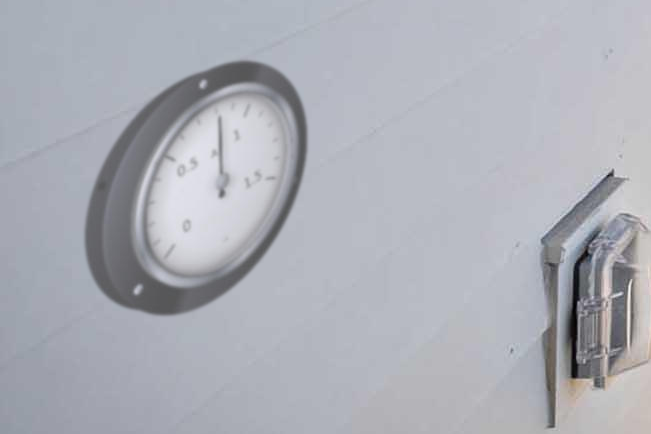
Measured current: 0.8 A
